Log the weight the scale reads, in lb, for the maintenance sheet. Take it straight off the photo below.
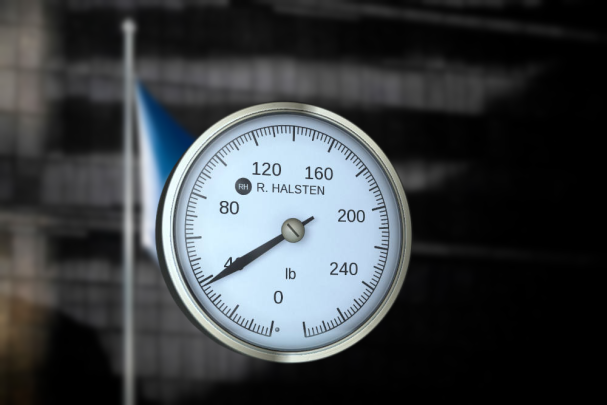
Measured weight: 38 lb
